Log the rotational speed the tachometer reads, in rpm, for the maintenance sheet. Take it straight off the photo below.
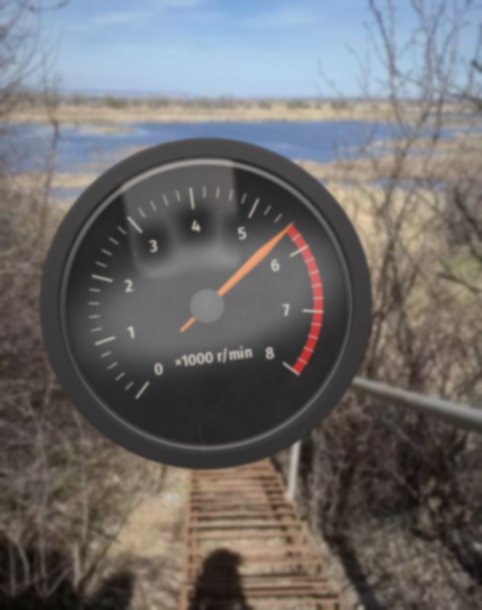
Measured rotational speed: 5600 rpm
